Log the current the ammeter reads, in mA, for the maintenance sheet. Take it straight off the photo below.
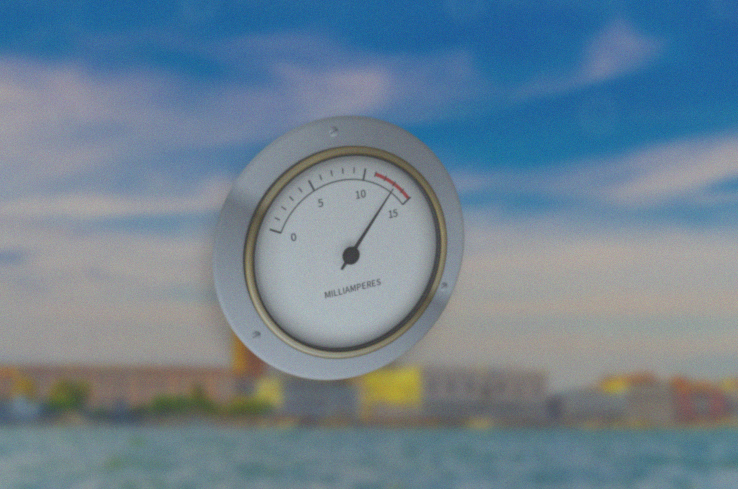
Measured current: 13 mA
